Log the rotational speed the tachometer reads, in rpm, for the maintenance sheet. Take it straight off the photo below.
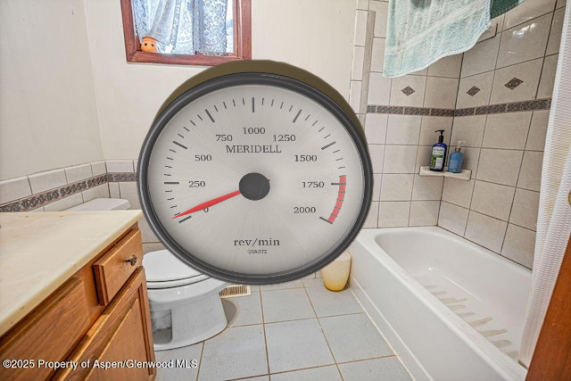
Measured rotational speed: 50 rpm
